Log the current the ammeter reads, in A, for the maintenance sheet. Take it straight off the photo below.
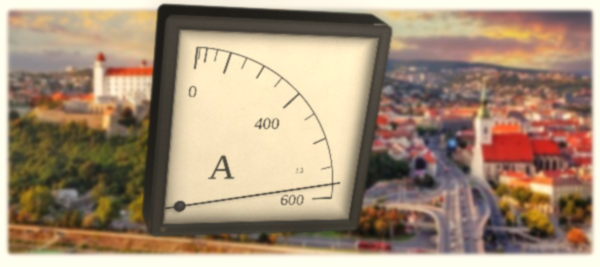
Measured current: 575 A
